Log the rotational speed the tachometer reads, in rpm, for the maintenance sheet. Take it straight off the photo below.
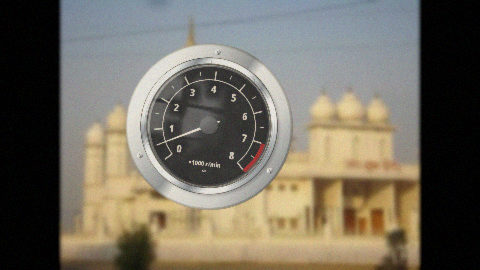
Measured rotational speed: 500 rpm
